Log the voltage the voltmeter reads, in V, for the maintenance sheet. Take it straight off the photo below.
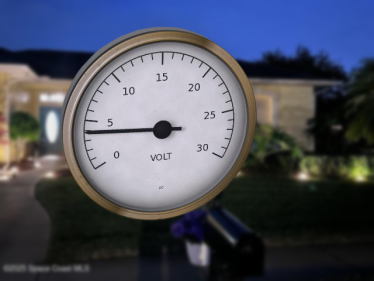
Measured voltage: 4 V
